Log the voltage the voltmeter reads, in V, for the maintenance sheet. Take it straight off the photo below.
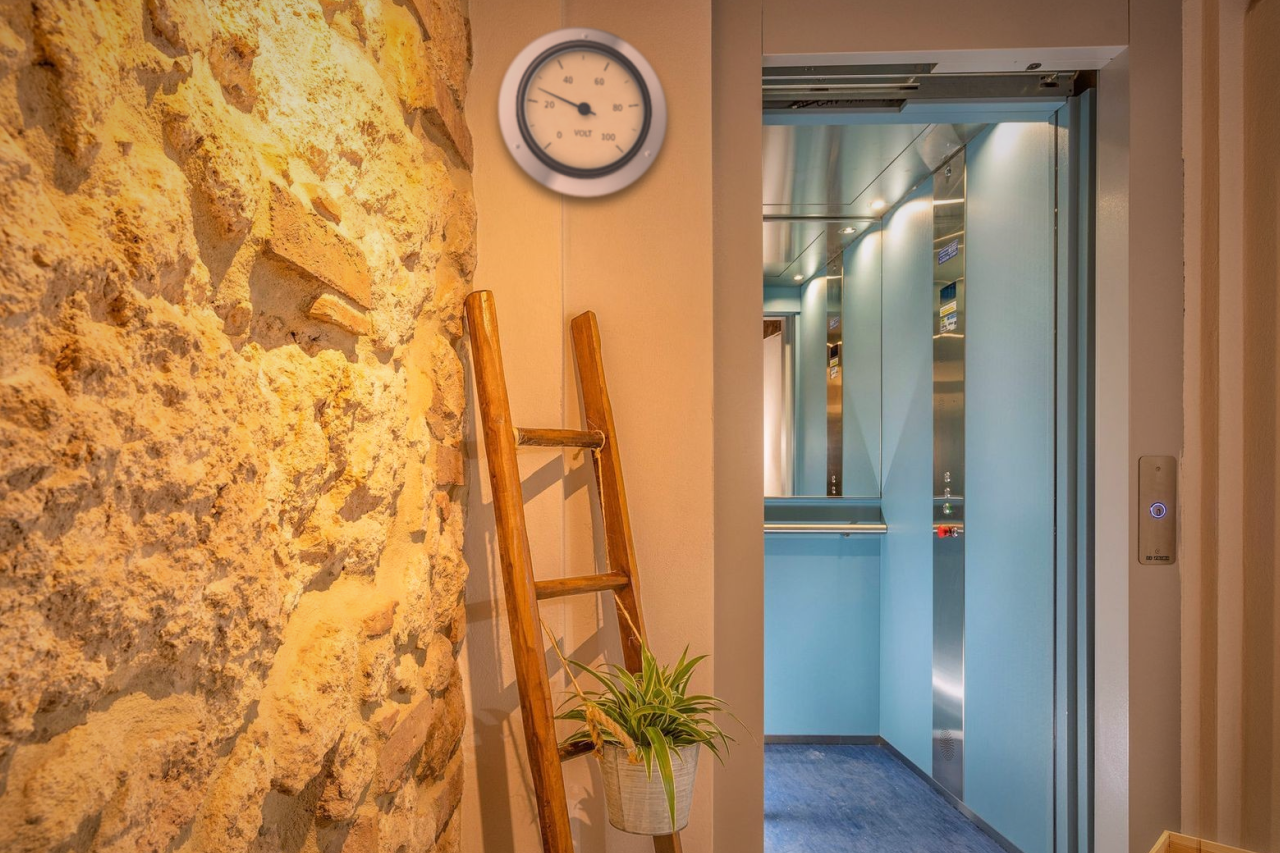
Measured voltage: 25 V
